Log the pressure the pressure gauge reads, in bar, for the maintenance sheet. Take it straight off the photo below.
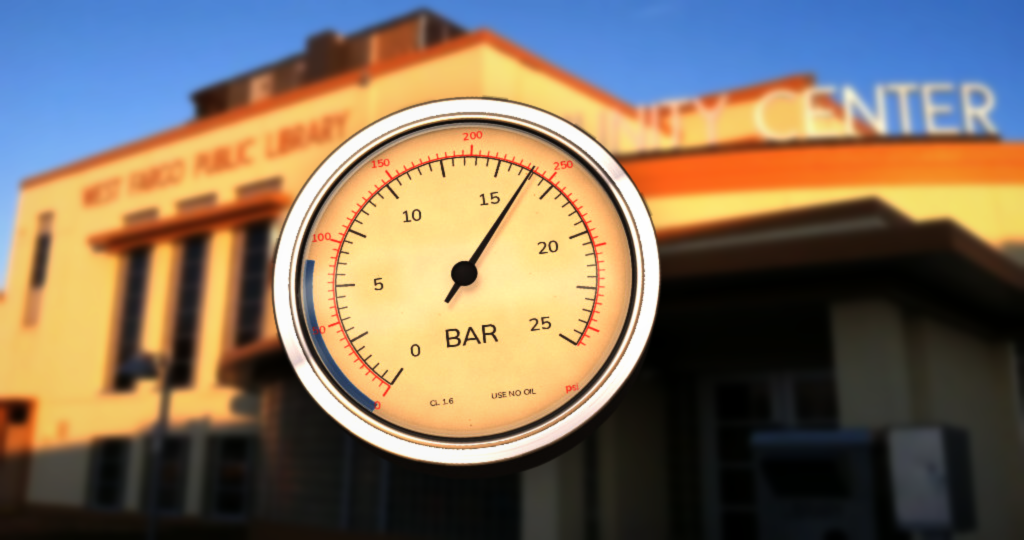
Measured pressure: 16.5 bar
